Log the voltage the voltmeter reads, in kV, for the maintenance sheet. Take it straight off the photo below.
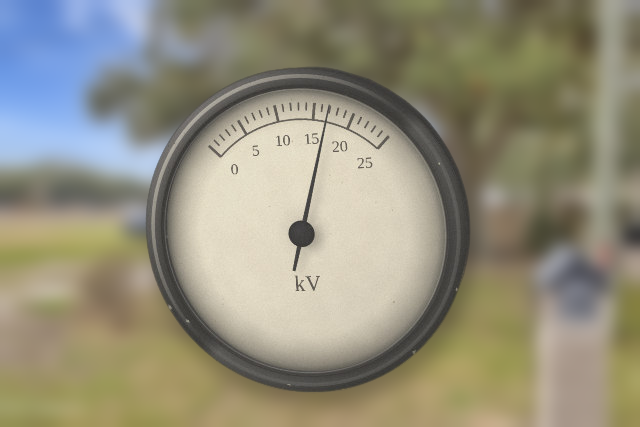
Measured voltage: 17 kV
